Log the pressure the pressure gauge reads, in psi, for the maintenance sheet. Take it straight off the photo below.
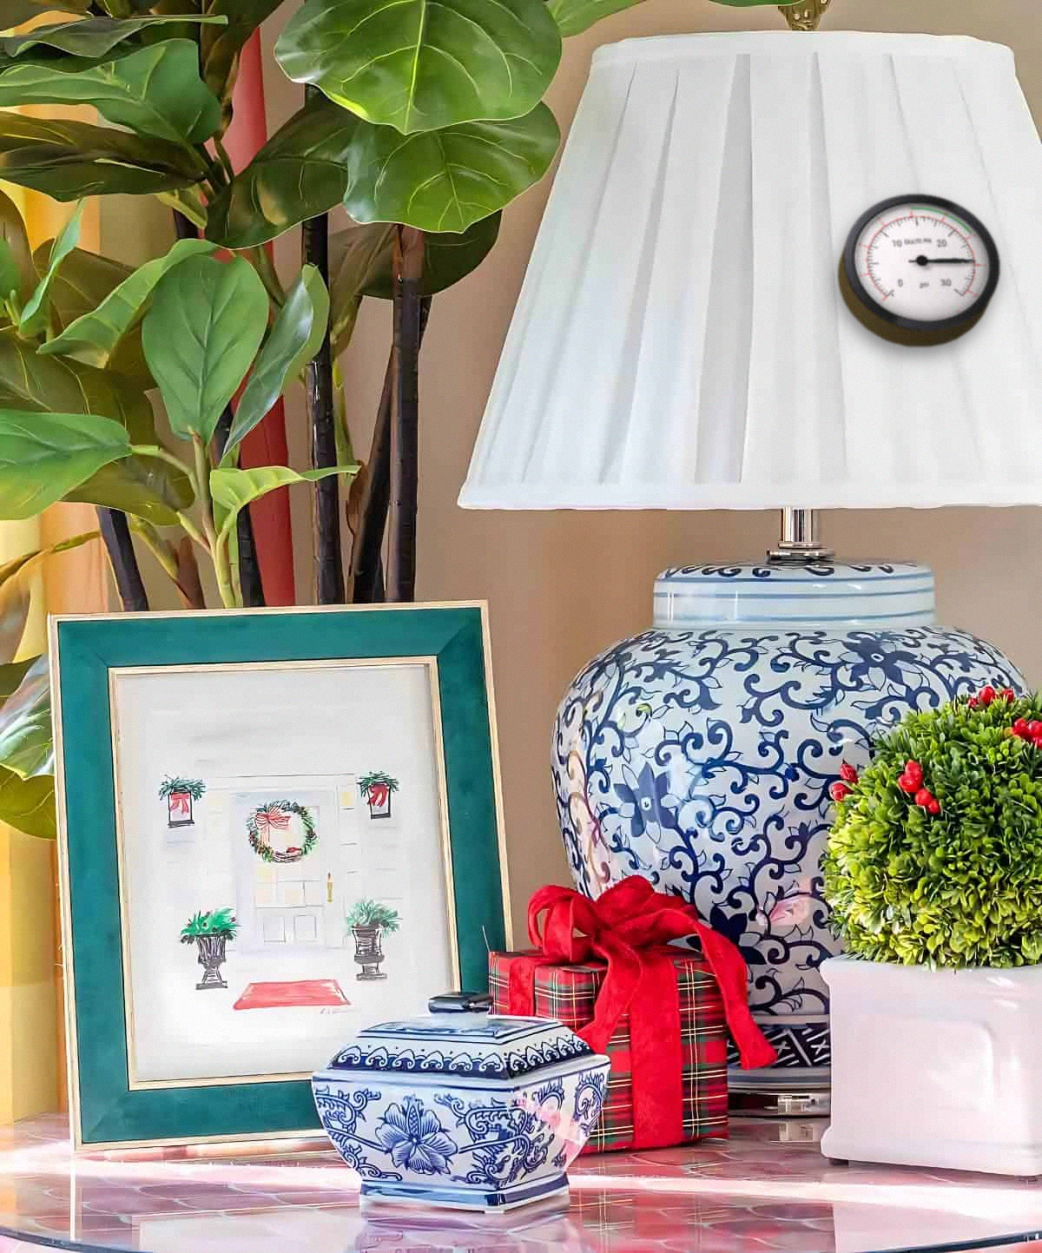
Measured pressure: 25 psi
